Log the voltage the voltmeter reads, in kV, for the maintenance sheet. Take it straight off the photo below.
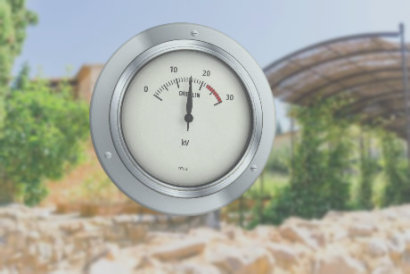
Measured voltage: 15 kV
